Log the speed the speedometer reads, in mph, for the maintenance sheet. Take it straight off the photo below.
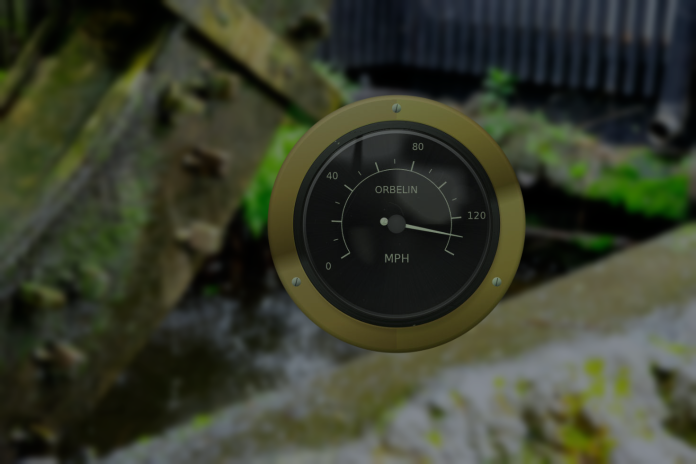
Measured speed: 130 mph
